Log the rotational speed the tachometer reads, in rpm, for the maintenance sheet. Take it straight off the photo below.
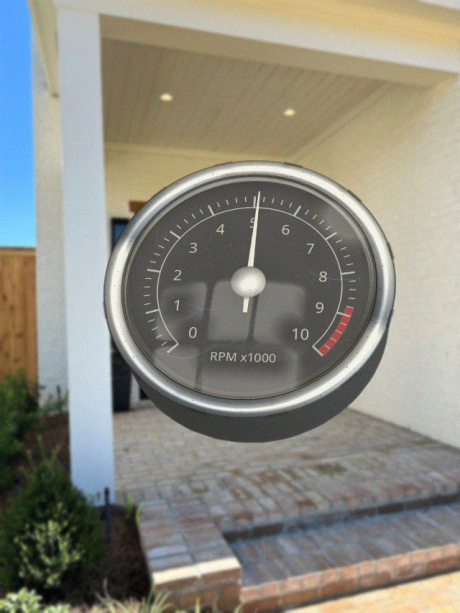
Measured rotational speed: 5100 rpm
